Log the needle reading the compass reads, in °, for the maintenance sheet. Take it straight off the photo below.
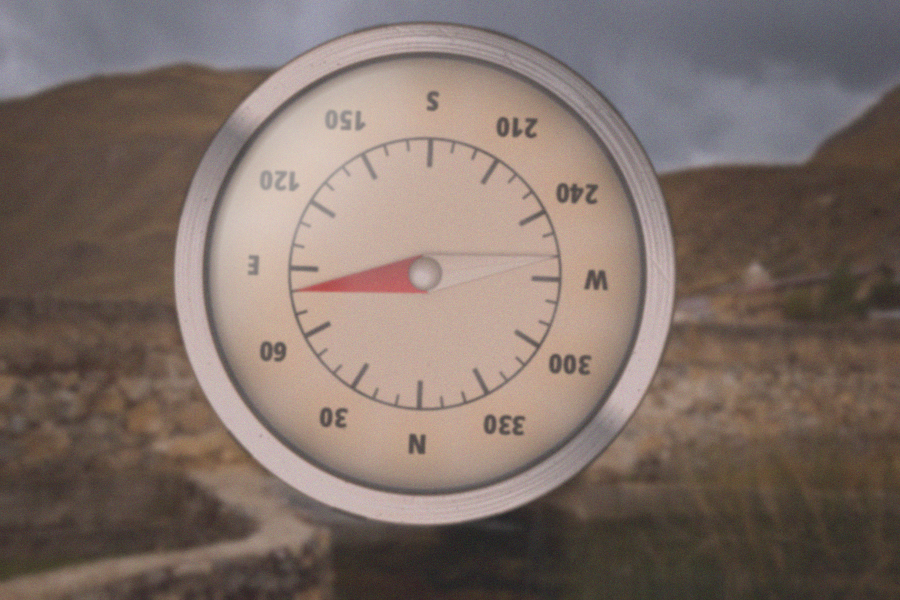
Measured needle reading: 80 °
